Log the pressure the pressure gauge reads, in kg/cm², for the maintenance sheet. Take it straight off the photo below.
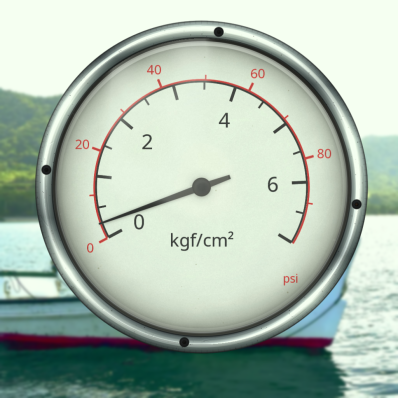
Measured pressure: 0.25 kg/cm²
